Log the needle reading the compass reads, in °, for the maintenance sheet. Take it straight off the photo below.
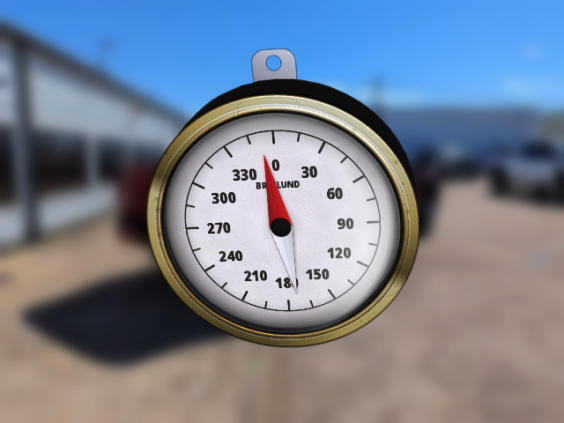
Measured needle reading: 352.5 °
